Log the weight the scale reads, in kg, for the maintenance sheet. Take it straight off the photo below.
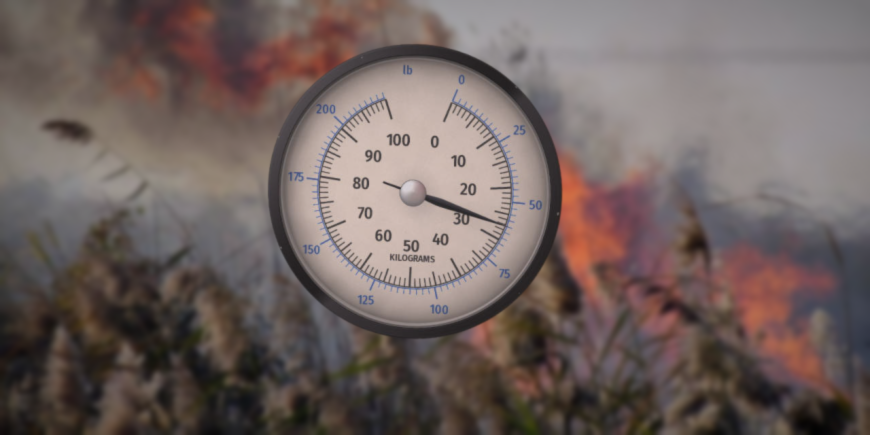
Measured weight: 27 kg
